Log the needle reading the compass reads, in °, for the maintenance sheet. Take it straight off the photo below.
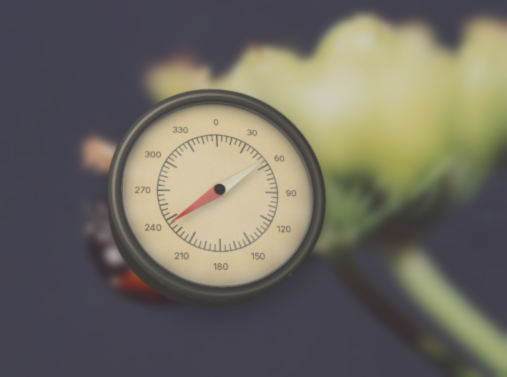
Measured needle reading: 235 °
